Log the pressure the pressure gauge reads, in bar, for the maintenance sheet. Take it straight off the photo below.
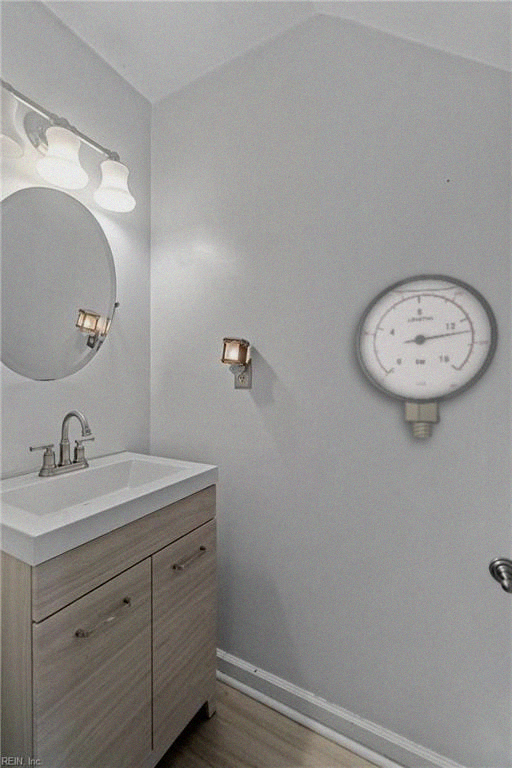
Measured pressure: 13 bar
